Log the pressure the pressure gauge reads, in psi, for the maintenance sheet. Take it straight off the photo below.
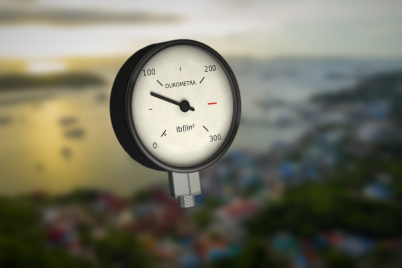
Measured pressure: 75 psi
